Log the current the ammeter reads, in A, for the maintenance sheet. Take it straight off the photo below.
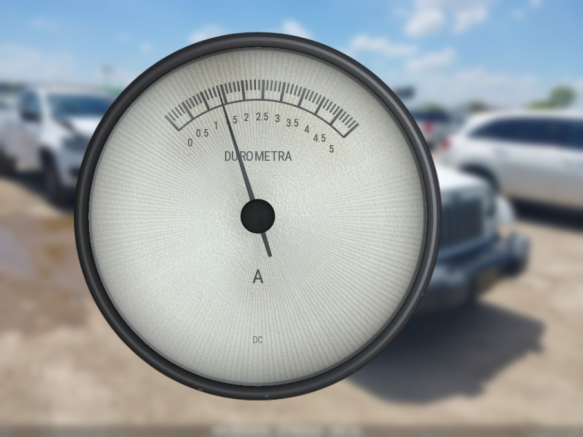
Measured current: 1.4 A
